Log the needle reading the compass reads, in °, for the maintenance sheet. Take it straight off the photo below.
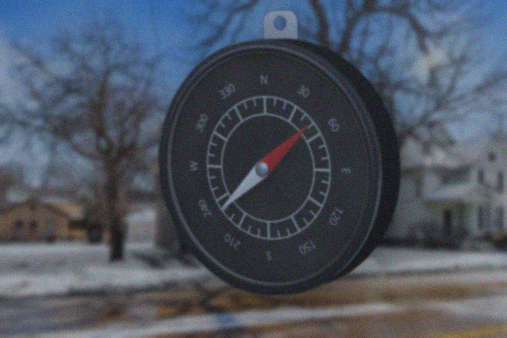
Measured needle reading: 50 °
